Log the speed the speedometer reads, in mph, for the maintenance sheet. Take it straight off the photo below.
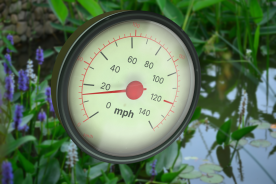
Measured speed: 15 mph
